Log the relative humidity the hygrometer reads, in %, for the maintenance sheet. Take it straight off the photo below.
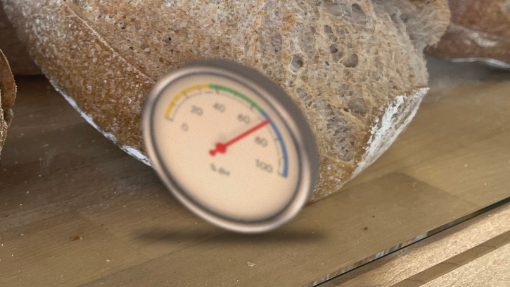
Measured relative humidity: 70 %
